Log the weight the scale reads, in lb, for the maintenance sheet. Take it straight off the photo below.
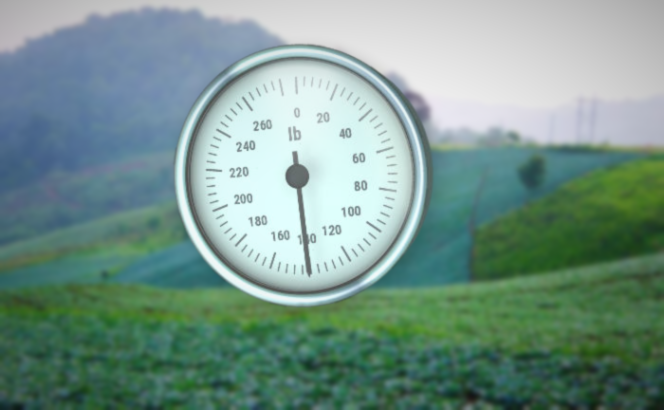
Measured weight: 140 lb
